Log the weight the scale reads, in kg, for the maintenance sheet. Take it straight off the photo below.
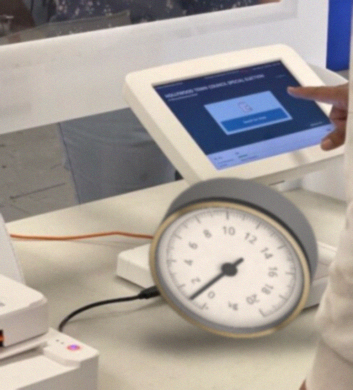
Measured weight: 1 kg
